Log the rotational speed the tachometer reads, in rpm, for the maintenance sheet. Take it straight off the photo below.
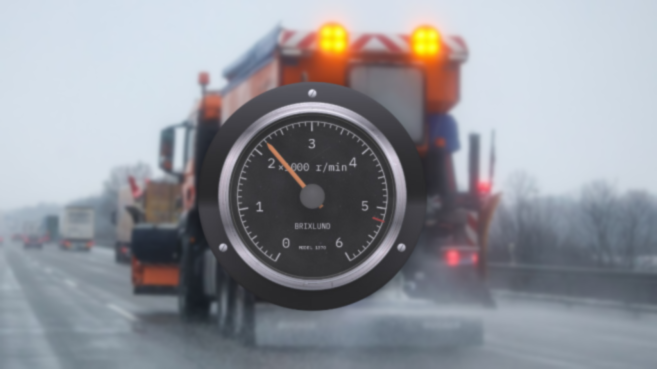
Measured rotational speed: 2200 rpm
